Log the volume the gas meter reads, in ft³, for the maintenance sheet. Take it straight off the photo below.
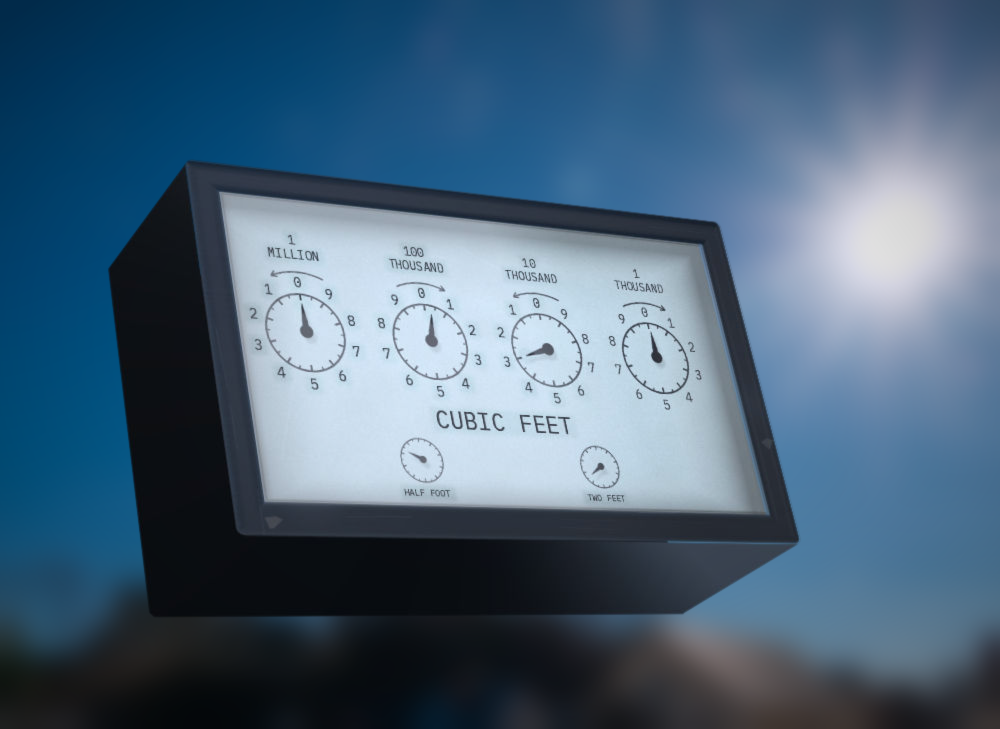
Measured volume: 3000 ft³
